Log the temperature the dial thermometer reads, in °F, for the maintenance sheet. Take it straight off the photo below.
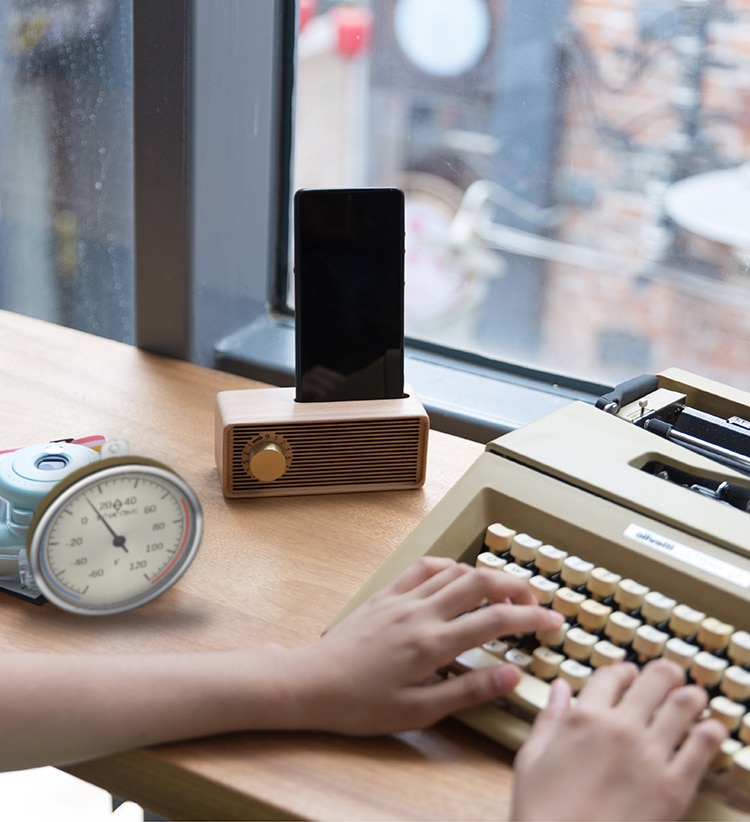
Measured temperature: 12 °F
